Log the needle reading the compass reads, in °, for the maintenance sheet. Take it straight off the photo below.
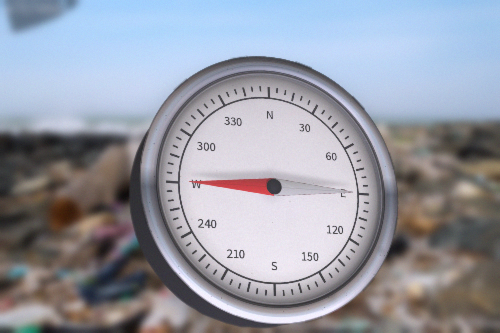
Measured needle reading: 270 °
